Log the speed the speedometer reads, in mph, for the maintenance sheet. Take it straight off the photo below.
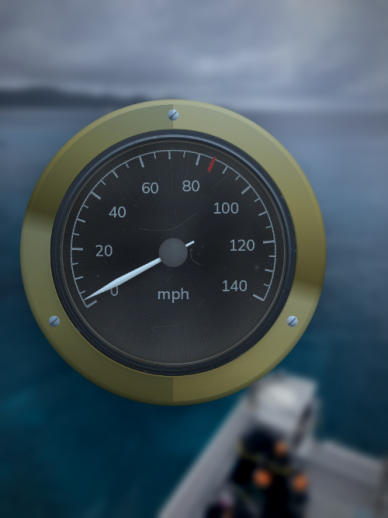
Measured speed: 2.5 mph
